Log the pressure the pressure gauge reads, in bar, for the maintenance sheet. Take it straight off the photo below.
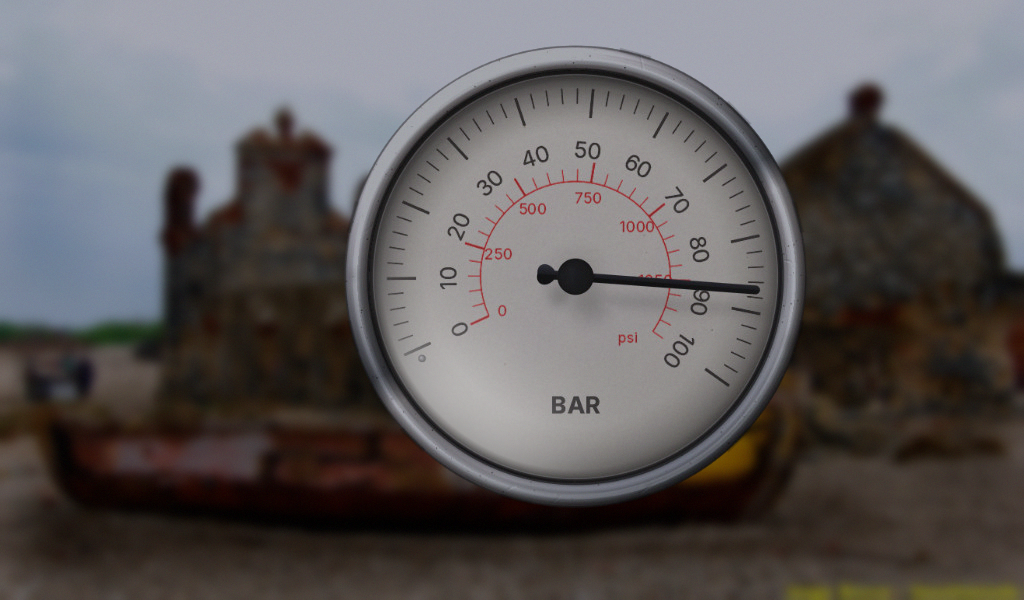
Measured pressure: 87 bar
